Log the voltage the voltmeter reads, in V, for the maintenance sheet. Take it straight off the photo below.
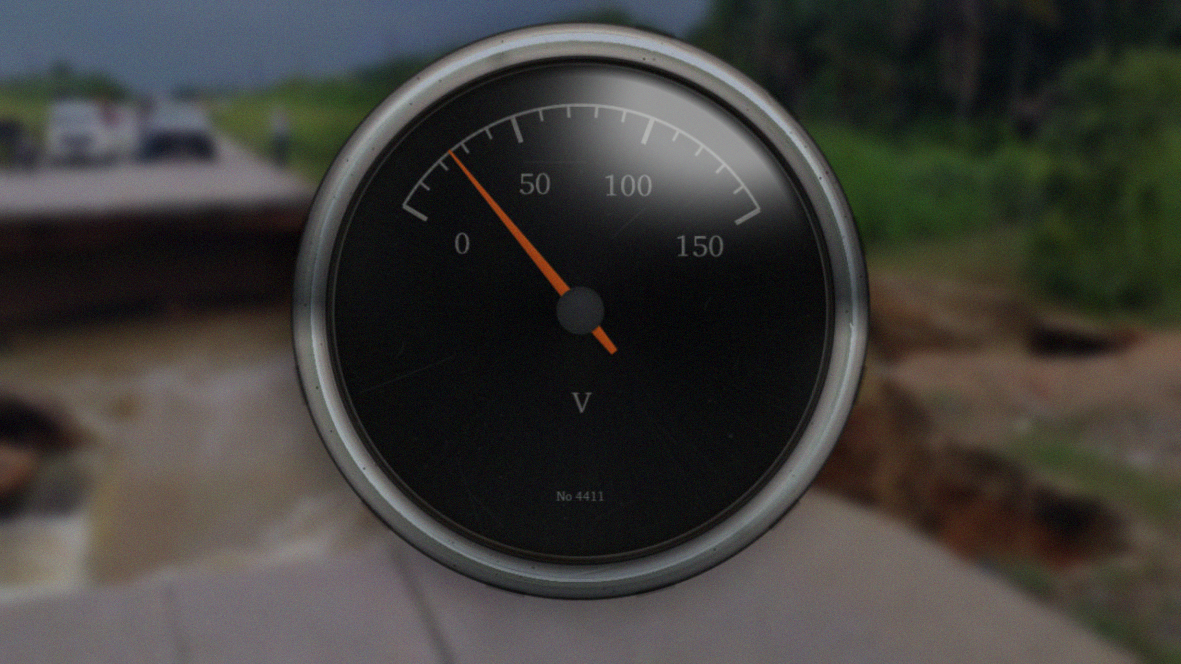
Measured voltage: 25 V
